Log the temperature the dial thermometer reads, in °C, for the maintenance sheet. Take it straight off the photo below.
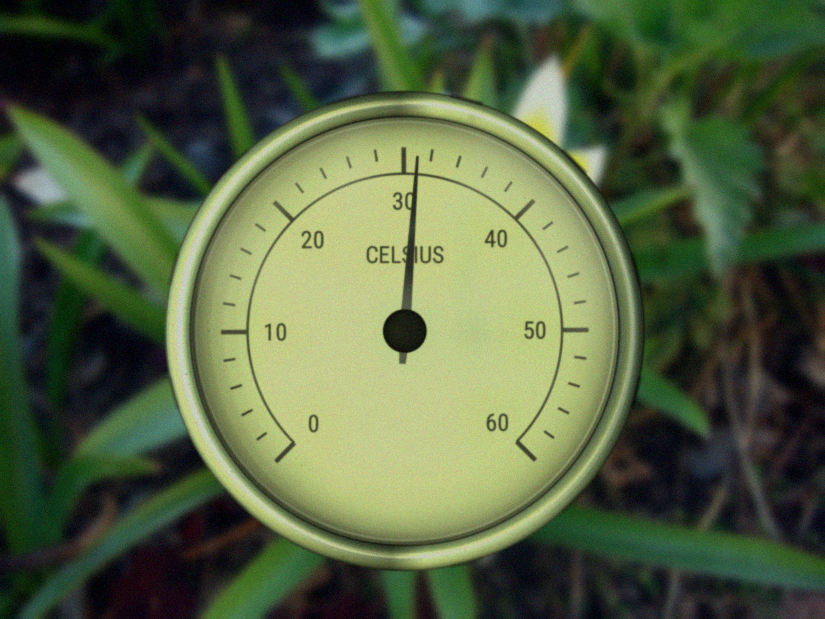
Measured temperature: 31 °C
